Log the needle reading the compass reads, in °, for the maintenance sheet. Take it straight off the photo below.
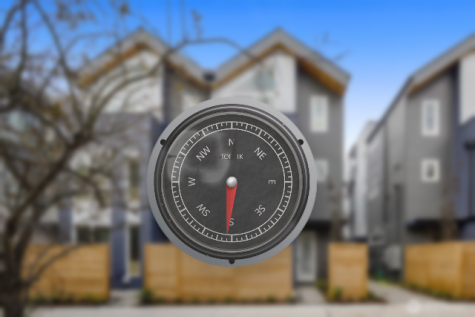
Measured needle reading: 185 °
